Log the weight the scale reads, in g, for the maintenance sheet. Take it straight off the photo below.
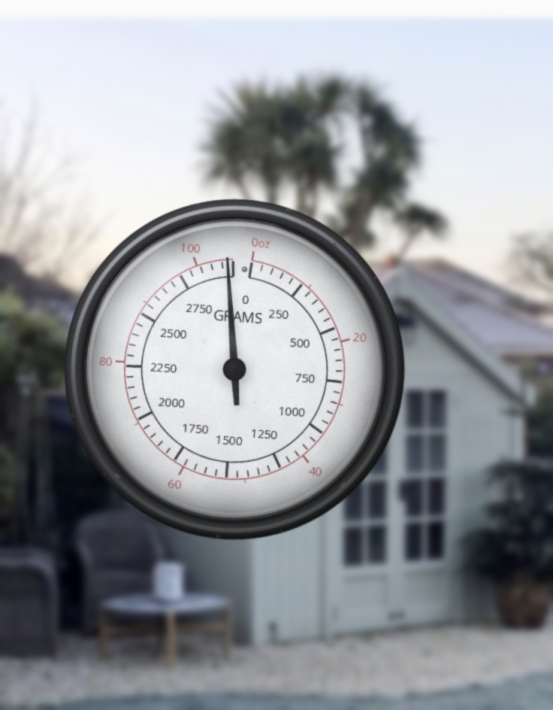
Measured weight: 2975 g
